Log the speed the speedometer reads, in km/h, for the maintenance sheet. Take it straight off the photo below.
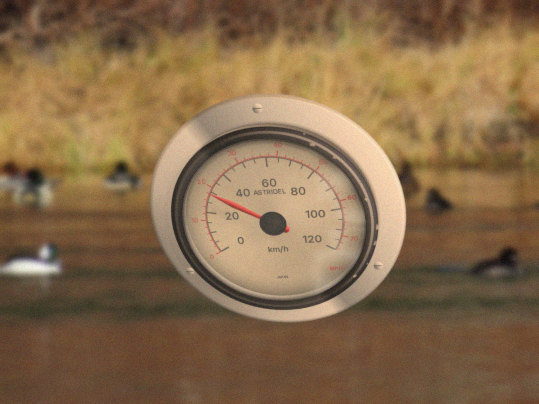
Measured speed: 30 km/h
